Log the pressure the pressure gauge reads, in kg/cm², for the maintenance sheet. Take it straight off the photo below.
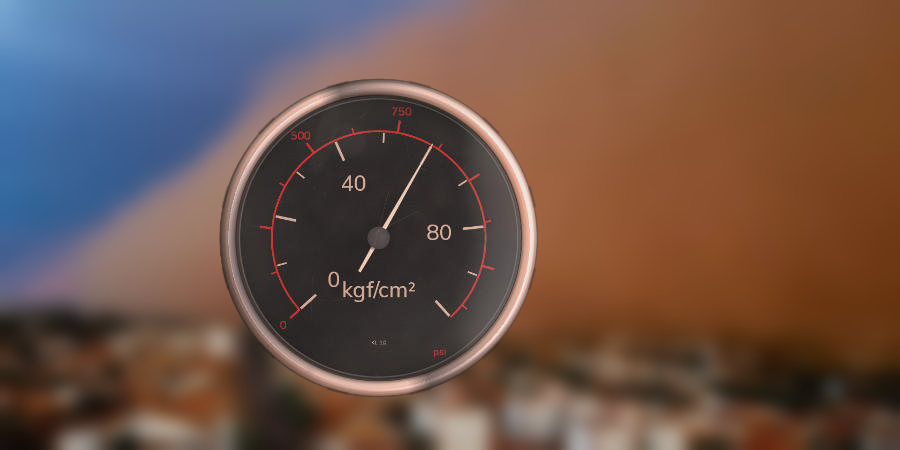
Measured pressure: 60 kg/cm²
